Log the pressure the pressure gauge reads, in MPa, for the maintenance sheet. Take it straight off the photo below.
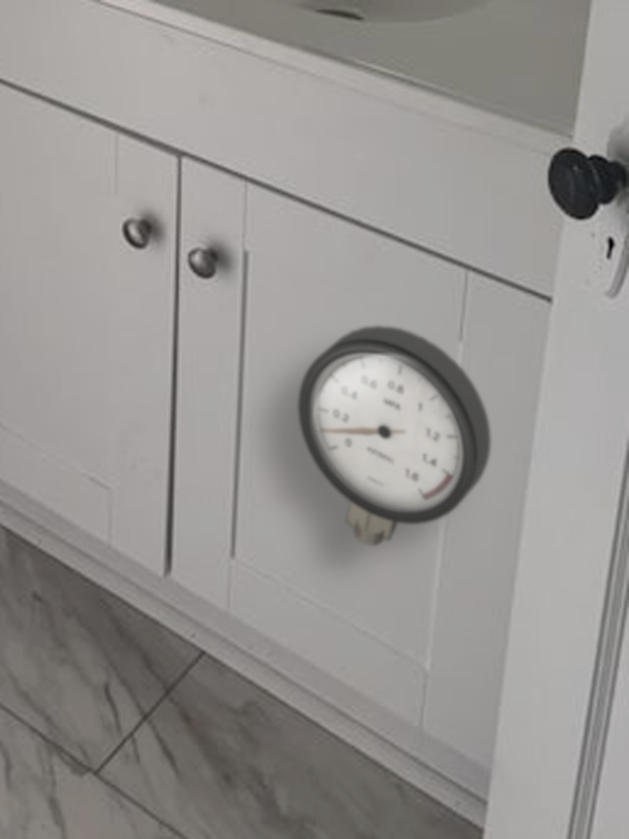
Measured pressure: 0.1 MPa
